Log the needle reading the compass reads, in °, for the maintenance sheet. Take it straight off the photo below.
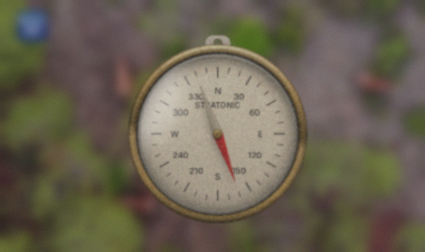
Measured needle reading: 160 °
